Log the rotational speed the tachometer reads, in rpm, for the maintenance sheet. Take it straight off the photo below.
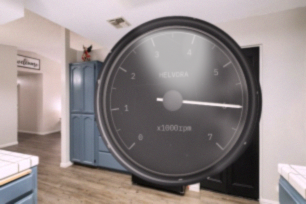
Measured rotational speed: 6000 rpm
